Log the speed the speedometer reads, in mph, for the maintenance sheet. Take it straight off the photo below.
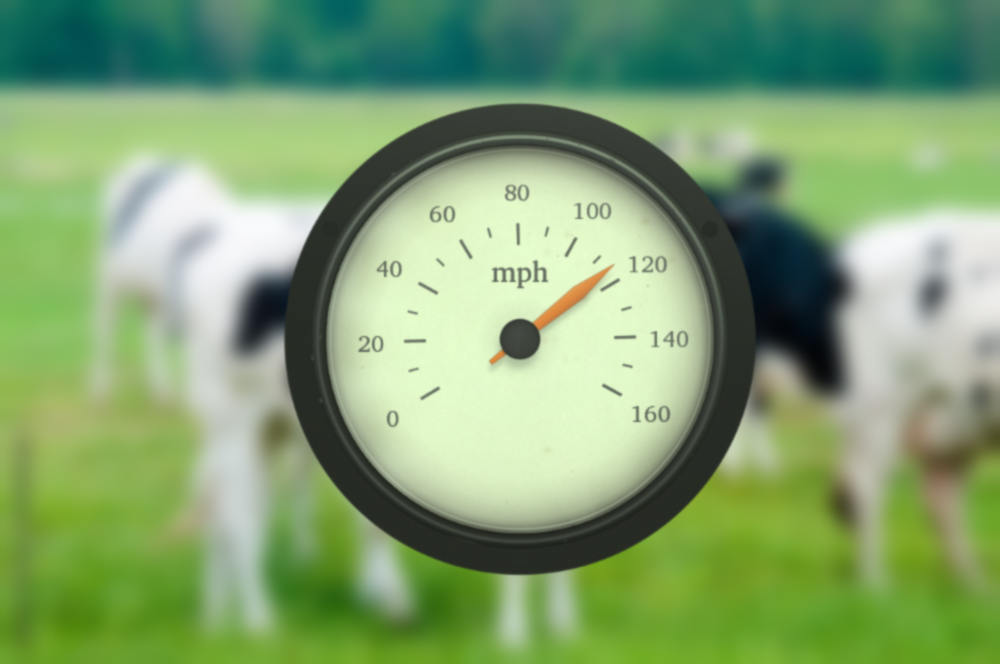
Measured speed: 115 mph
